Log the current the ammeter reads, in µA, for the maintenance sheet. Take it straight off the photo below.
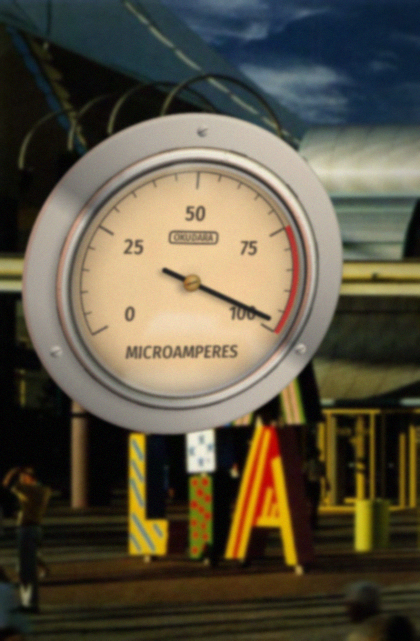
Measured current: 97.5 µA
